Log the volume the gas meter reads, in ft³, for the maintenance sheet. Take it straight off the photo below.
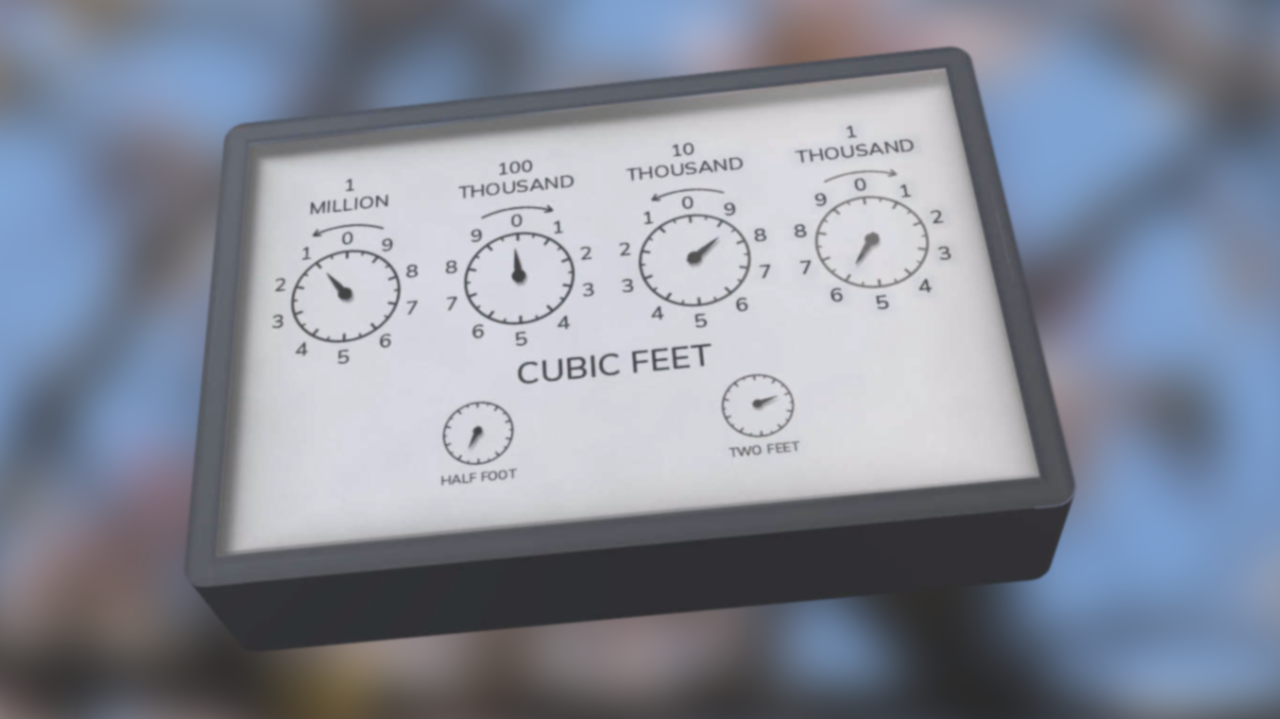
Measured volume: 98600 ft³
